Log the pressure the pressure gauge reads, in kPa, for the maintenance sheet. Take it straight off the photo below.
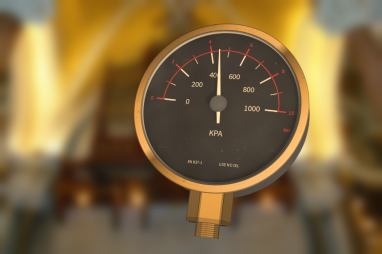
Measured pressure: 450 kPa
